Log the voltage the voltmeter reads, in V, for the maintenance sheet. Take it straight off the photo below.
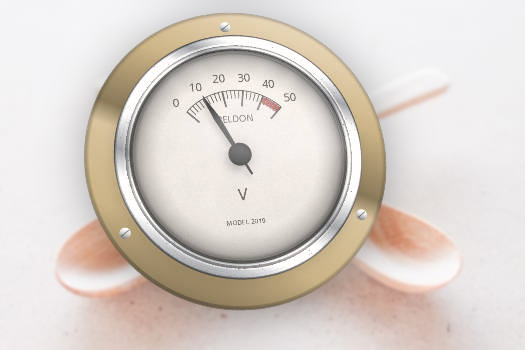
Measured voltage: 10 V
